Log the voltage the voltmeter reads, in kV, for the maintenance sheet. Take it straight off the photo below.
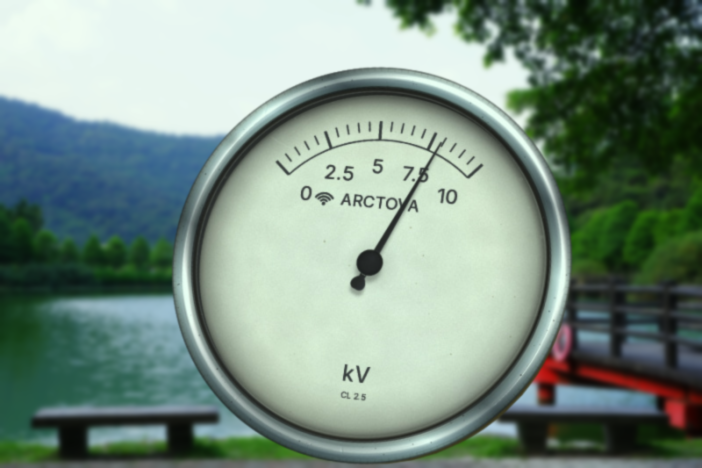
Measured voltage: 8 kV
